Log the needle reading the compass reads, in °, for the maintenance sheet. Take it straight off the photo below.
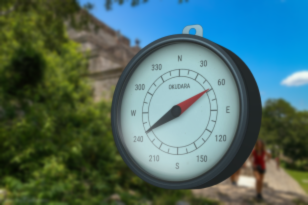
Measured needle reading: 60 °
